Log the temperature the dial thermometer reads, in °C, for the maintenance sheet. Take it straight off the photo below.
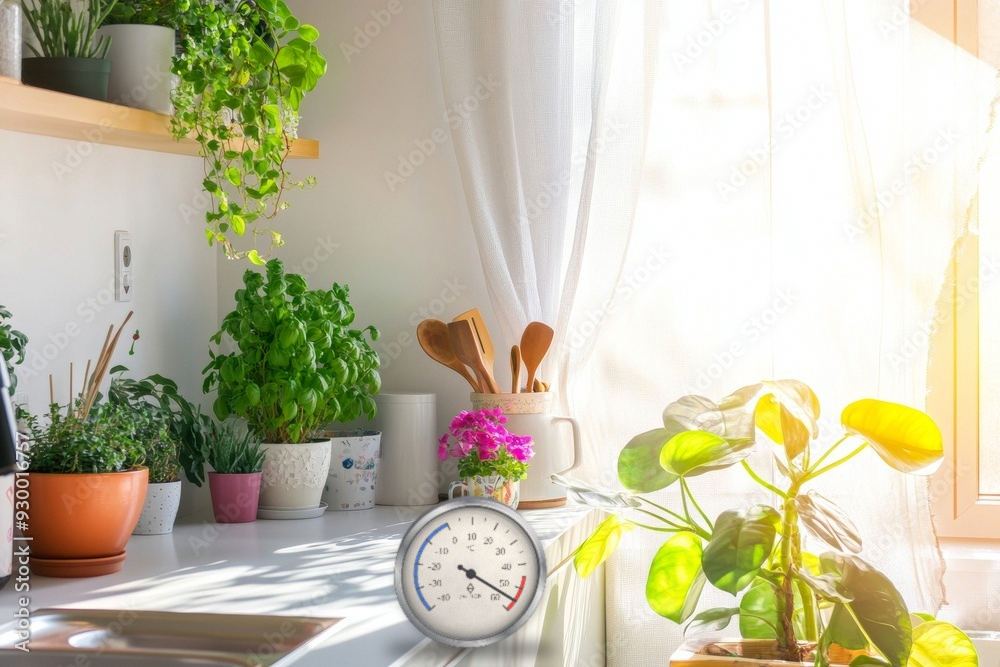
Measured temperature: 55 °C
